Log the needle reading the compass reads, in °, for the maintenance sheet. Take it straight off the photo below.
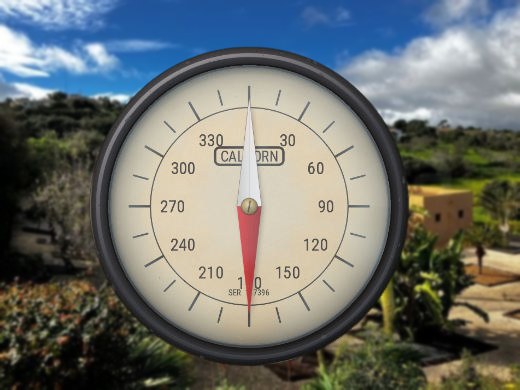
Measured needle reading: 180 °
